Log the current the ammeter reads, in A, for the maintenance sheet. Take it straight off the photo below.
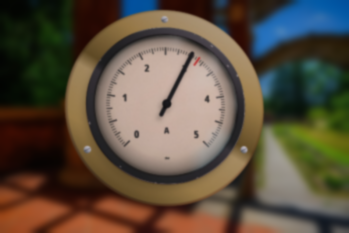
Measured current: 3 A
